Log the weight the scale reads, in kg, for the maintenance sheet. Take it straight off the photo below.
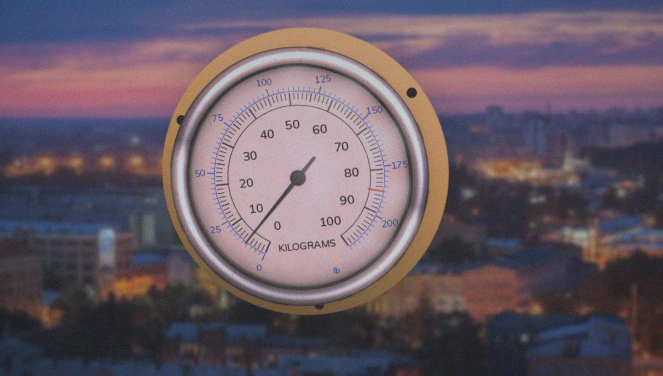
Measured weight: 5 kg
